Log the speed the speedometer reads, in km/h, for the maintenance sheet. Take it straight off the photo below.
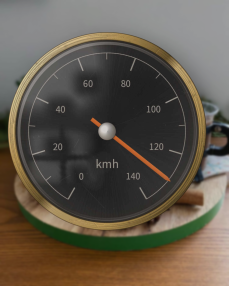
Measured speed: 130 km/h
